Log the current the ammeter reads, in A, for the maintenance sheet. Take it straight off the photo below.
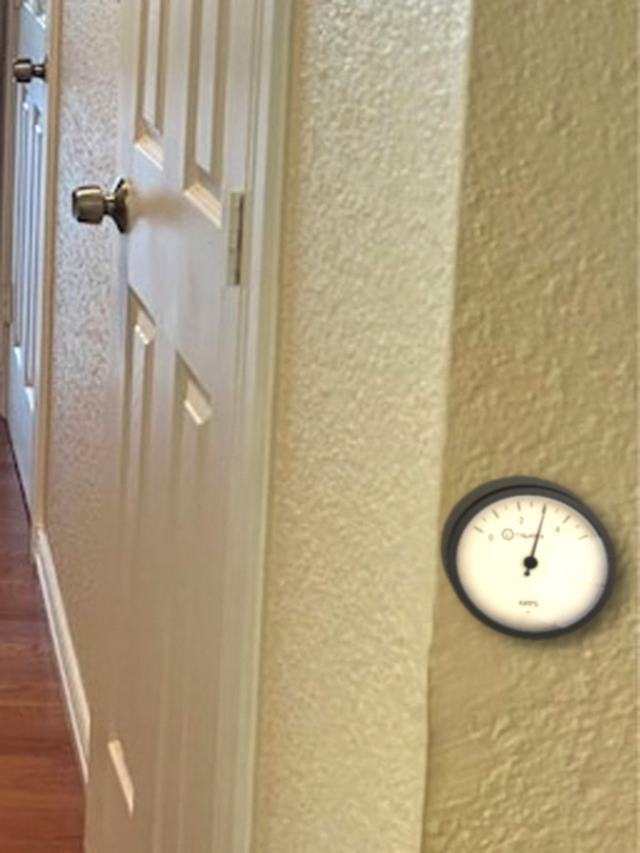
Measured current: 3 A
